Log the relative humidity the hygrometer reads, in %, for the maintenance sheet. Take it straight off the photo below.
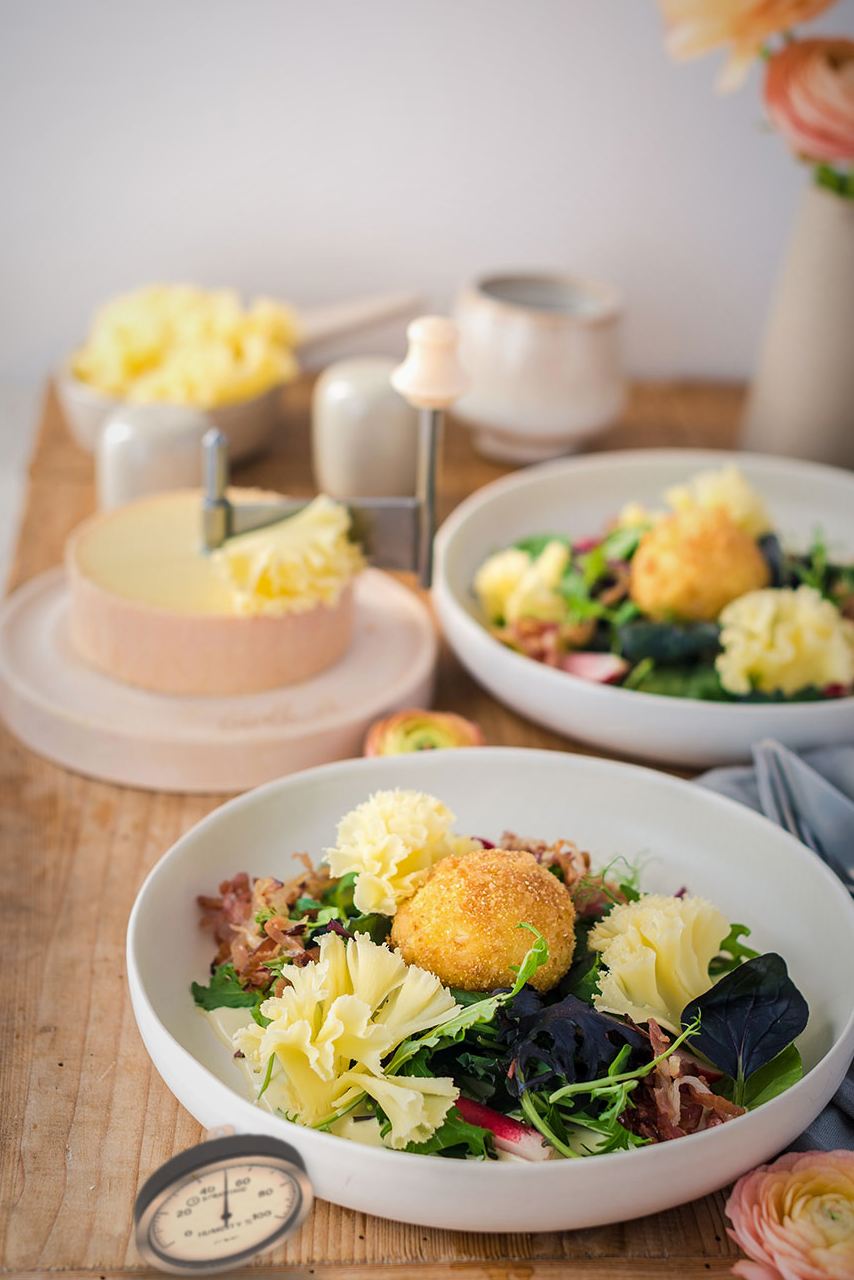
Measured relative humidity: 50 %
